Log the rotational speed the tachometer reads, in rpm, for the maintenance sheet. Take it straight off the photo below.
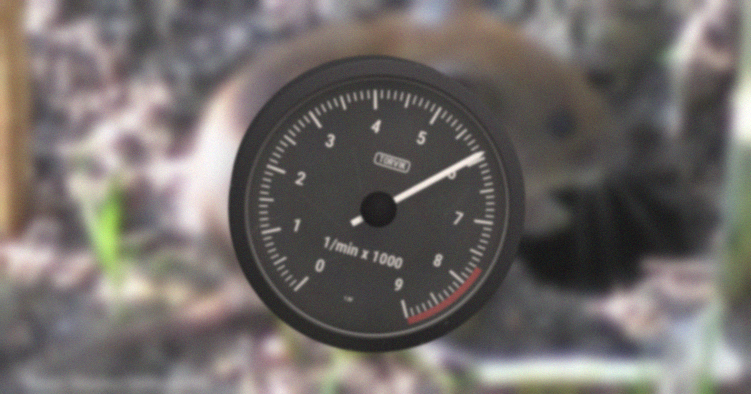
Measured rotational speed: 5900 rpm
